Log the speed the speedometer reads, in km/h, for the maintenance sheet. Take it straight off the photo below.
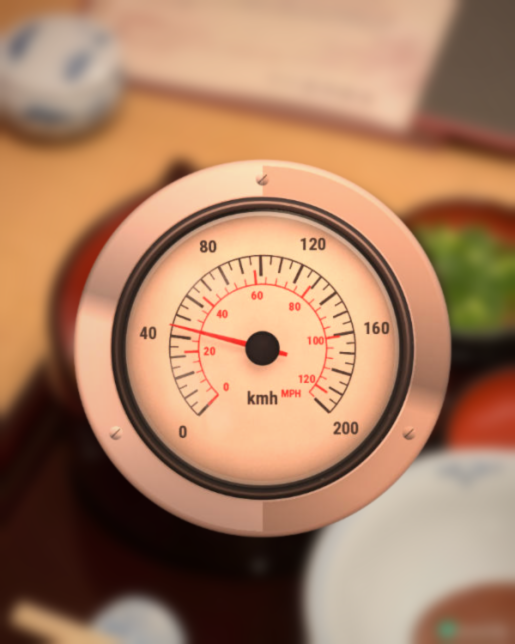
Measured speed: 45 km/h
